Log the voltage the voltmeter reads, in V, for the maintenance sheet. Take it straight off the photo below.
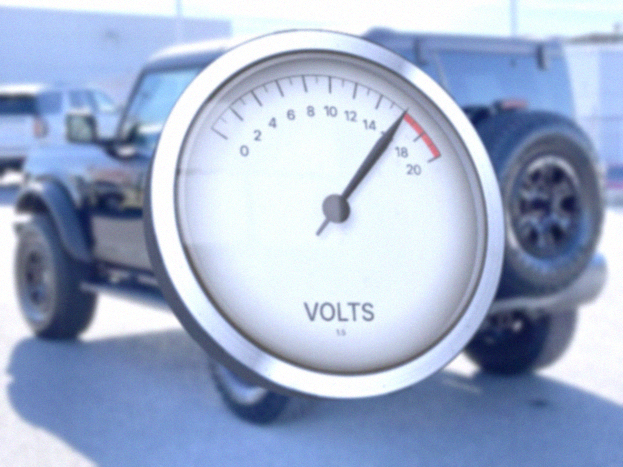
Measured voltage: 16 V
